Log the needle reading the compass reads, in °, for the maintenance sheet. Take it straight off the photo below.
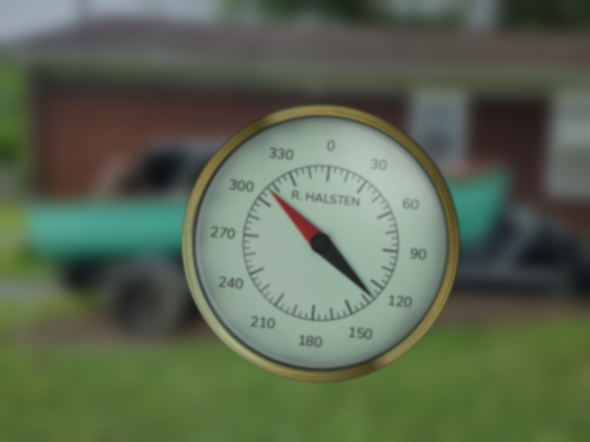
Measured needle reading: 310 °
